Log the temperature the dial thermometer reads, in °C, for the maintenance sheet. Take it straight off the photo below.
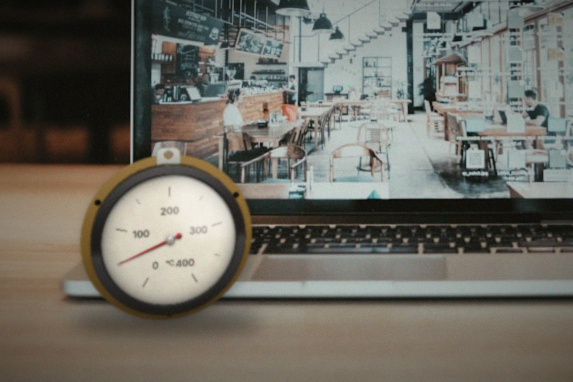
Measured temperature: 50 °C
